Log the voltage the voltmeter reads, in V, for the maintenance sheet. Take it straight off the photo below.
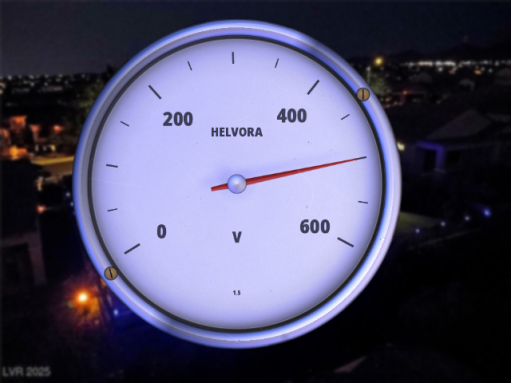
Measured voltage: 500 V
